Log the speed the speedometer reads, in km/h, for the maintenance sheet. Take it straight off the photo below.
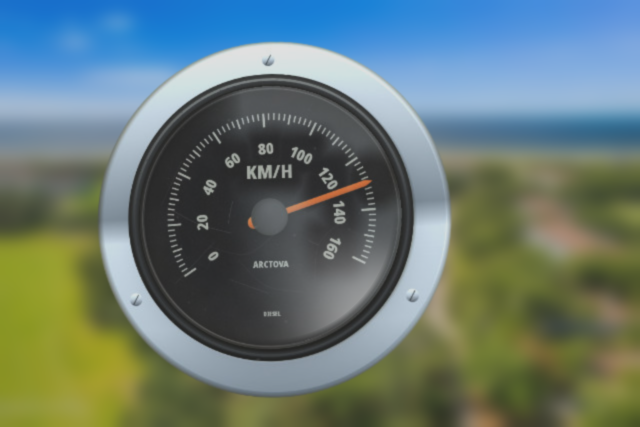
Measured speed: 130 km/h
